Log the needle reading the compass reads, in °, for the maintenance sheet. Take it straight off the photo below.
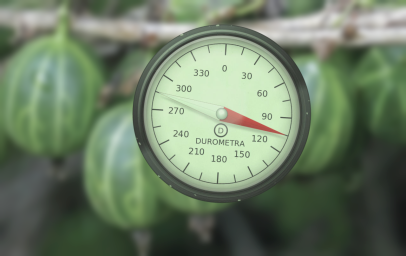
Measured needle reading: 105 °
